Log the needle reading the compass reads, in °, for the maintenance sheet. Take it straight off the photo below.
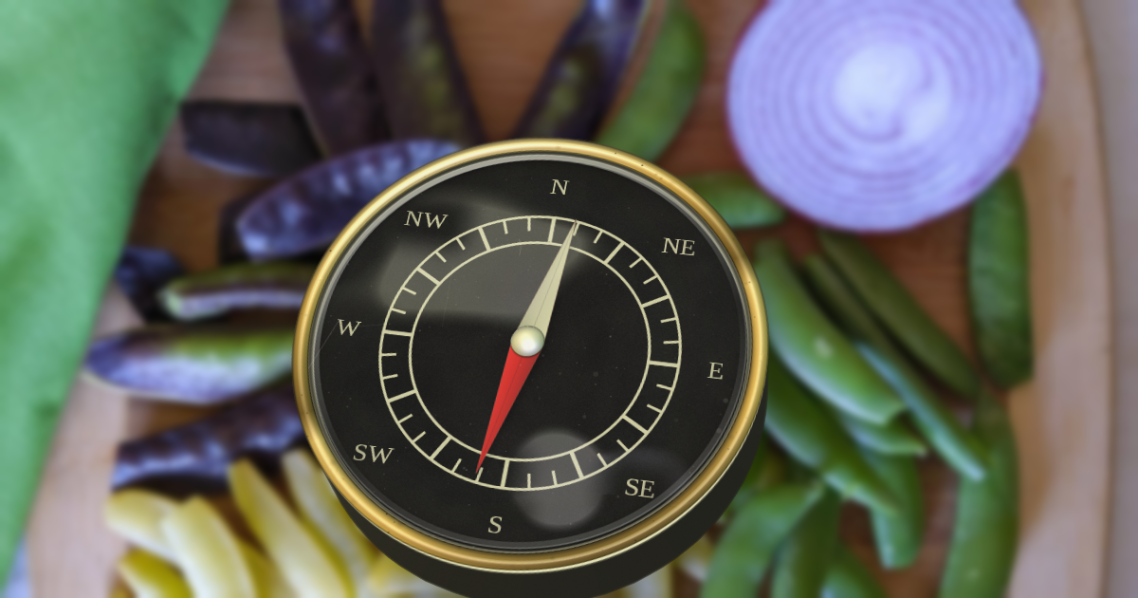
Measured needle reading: 190 °
